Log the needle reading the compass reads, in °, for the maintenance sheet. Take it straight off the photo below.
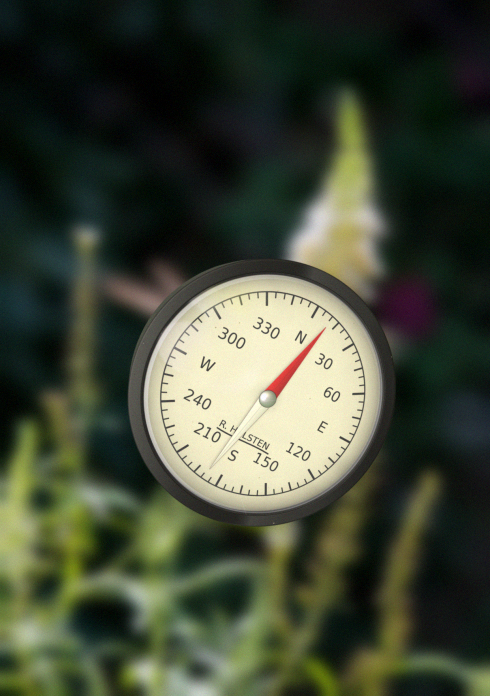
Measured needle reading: 10 °
